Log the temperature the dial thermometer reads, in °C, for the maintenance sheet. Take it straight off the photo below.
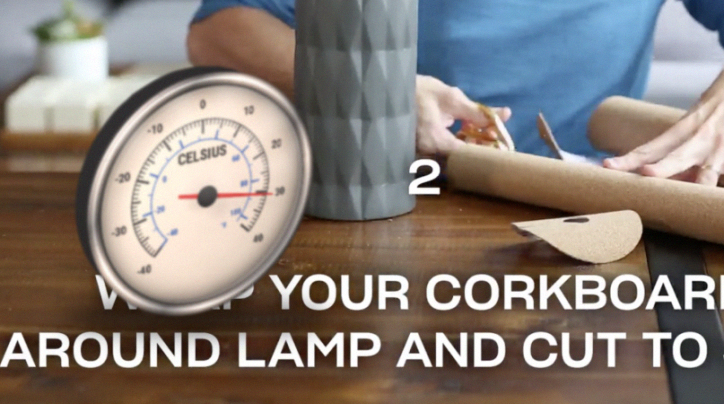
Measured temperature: 30 °C
